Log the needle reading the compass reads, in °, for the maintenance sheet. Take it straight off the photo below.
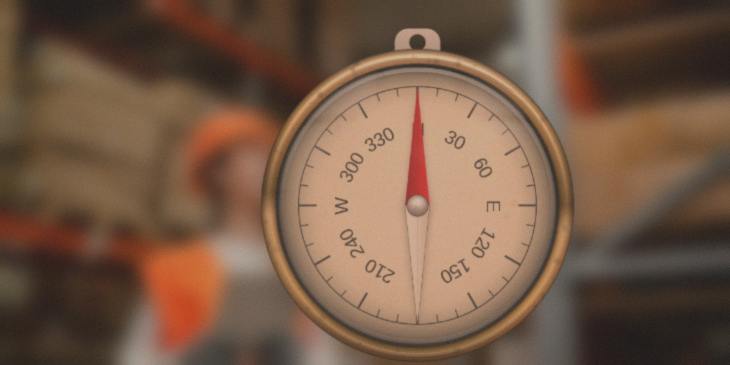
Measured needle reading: 0 °
